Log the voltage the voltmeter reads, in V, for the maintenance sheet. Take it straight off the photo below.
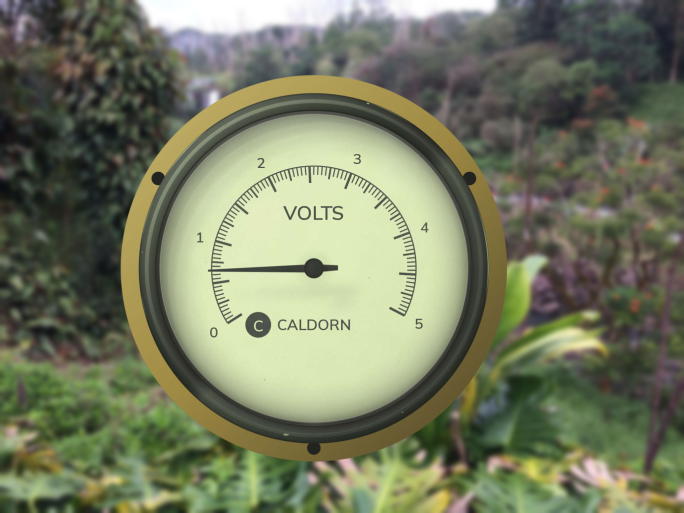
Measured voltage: 0.65 V
